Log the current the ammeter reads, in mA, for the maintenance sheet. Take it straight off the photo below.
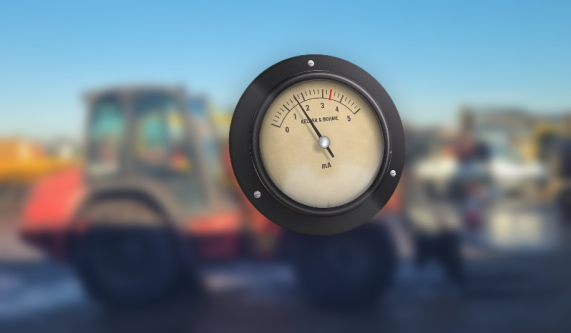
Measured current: 1.6 mA
